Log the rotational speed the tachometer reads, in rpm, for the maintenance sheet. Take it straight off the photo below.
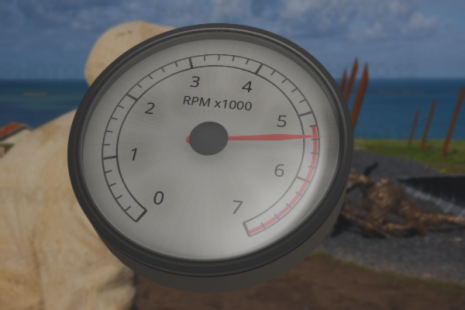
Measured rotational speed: 5400 rpm
